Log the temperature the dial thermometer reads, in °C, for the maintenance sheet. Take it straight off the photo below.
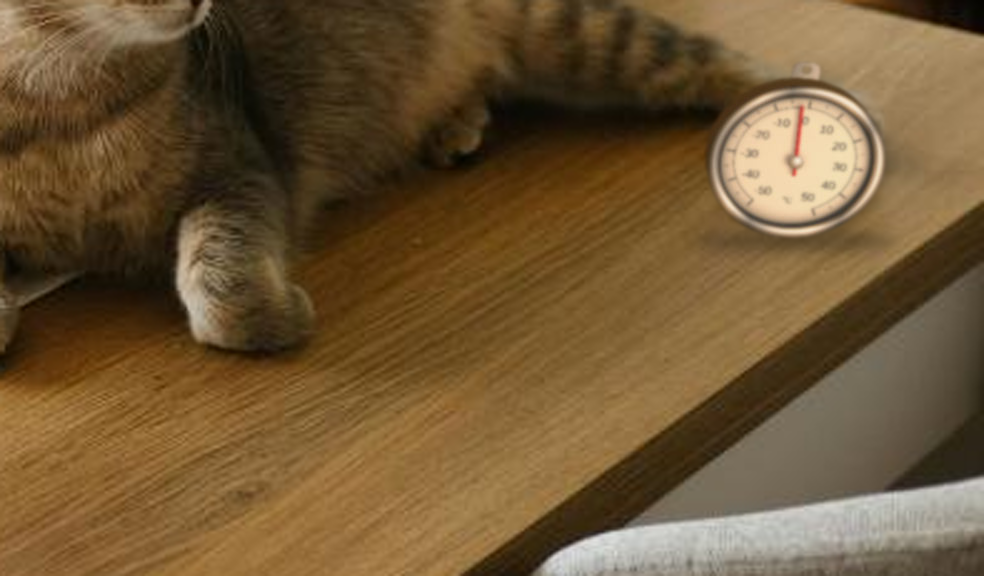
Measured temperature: -2.5 °C
